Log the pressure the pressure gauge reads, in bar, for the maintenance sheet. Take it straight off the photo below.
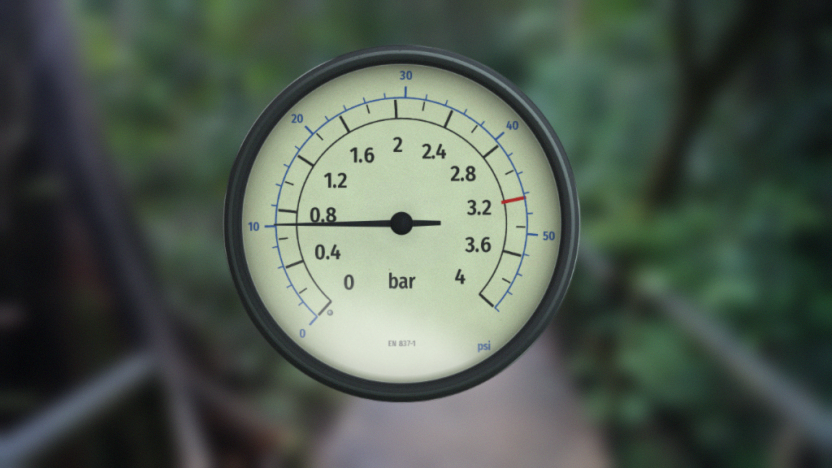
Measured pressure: 0.7 bar
